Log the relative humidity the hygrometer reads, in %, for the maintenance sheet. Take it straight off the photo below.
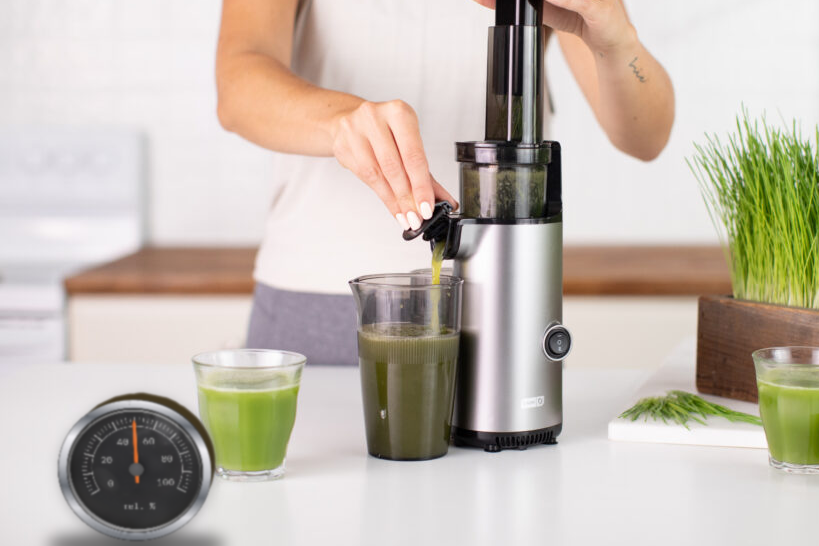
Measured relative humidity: 50 %
